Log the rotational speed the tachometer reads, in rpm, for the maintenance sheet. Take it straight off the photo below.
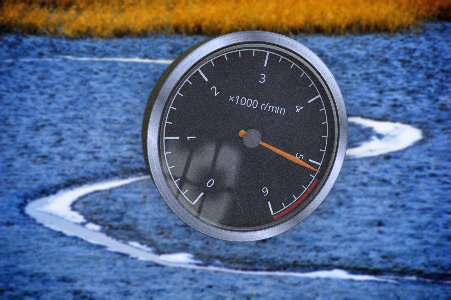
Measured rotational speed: 5100 rpm
